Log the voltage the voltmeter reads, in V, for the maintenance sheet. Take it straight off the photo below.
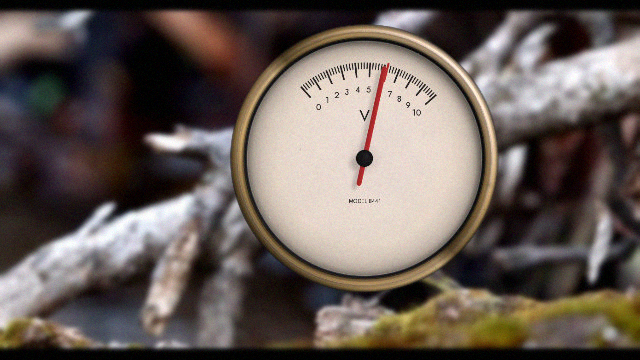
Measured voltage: 6 V
